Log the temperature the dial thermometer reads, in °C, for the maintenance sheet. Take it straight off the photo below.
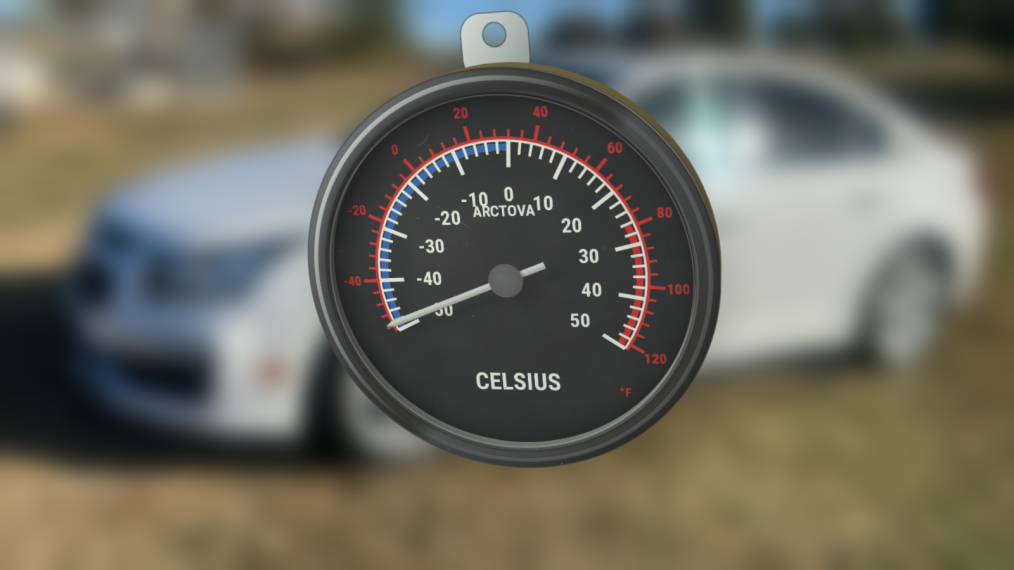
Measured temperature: -48 °C
